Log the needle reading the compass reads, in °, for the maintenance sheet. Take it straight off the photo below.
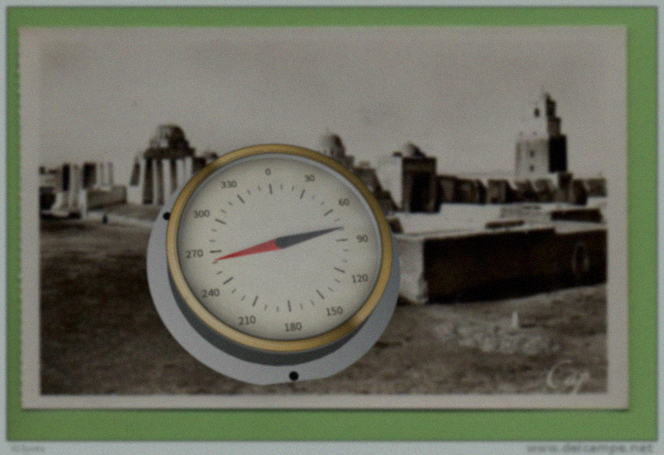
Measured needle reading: 260 °
